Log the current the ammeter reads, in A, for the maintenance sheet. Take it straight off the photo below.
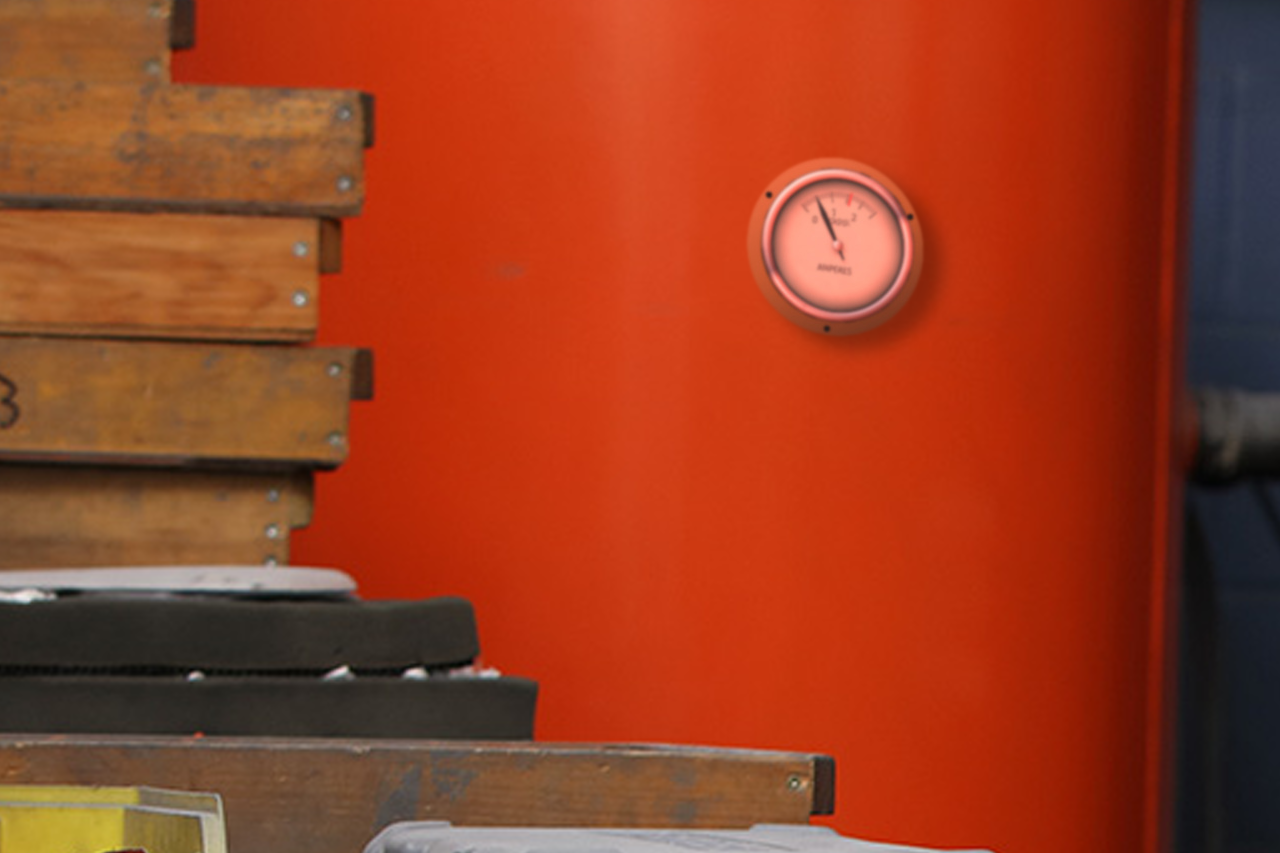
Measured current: 0.5 A
